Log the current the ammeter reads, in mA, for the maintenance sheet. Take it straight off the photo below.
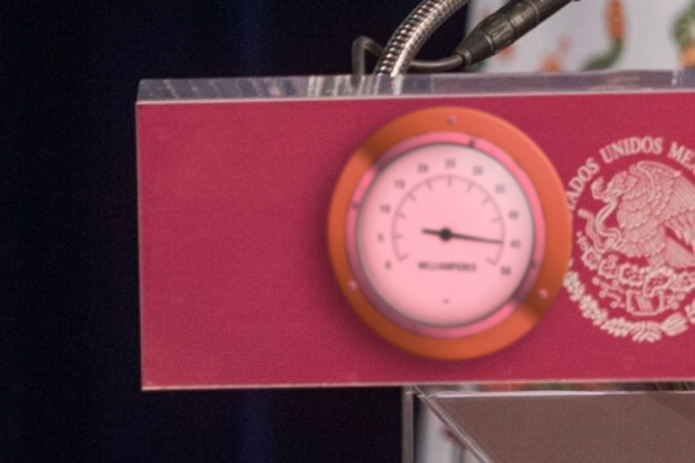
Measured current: 45 mA
